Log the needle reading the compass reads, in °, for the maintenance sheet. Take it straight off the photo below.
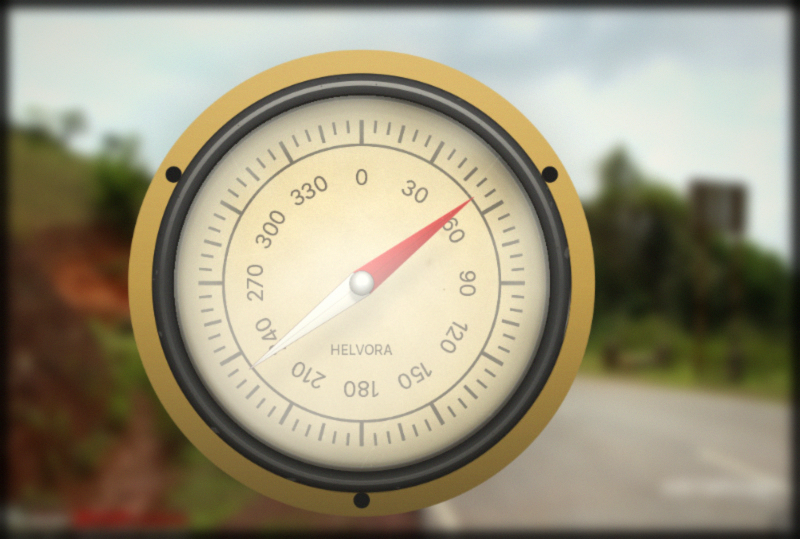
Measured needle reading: 52.5 °
